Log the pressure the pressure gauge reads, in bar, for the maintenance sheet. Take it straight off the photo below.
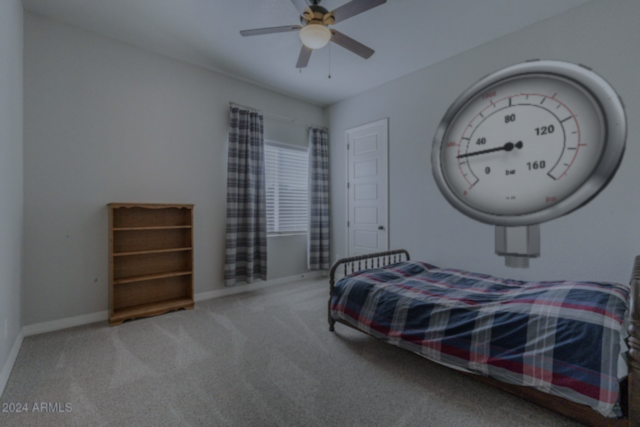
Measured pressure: 25 bar
